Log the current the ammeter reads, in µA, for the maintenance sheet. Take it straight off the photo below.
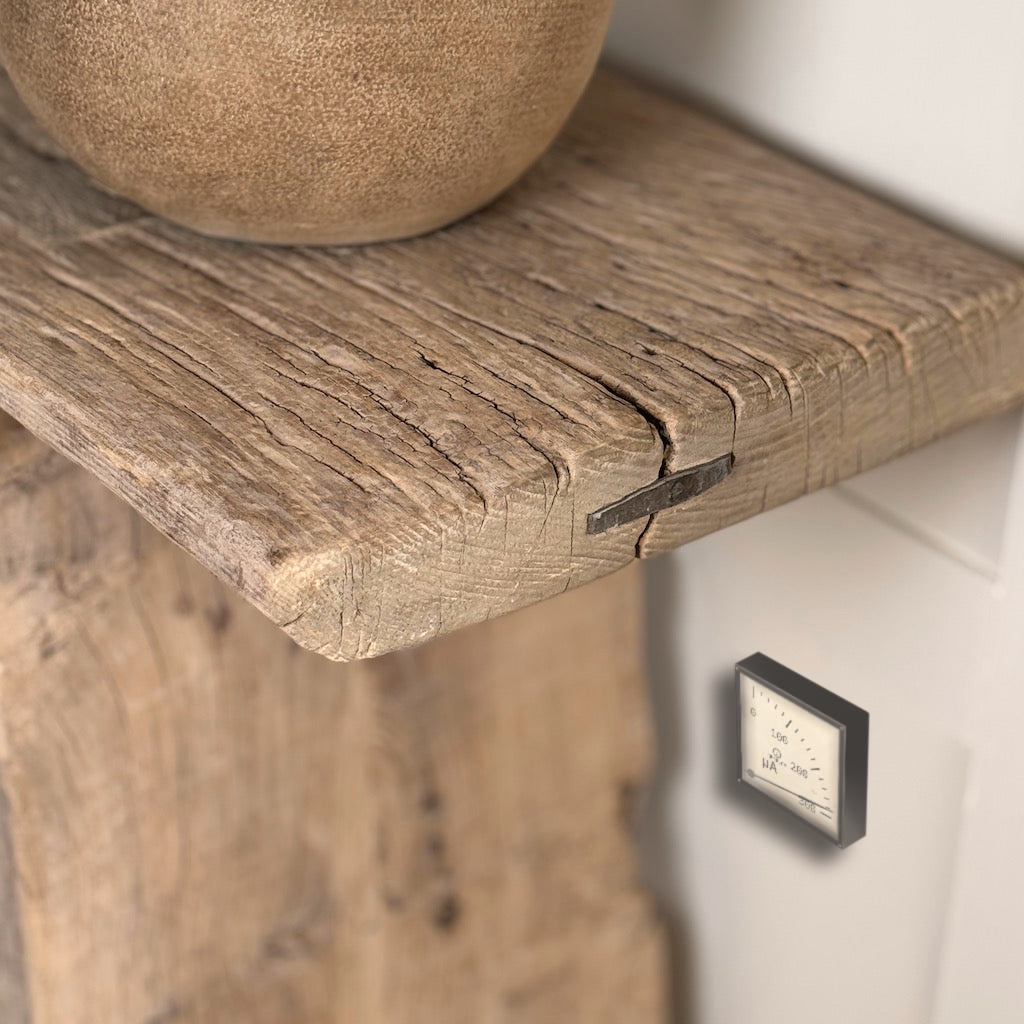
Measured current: 280 µA
